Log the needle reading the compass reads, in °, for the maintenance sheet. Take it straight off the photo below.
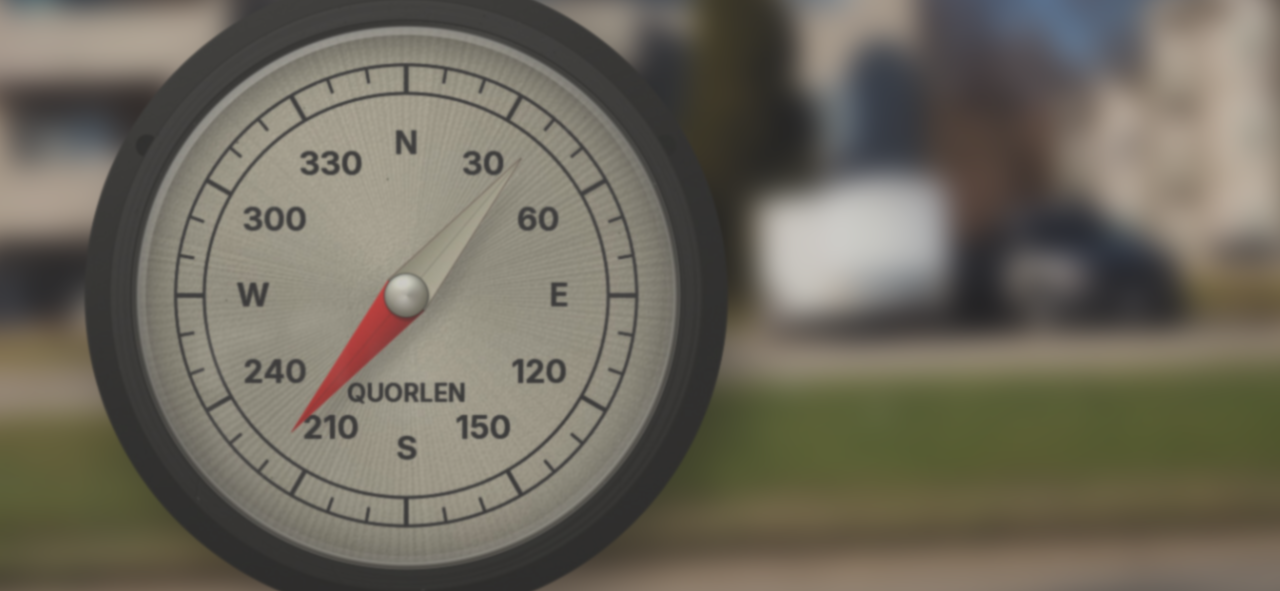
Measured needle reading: 220 °
